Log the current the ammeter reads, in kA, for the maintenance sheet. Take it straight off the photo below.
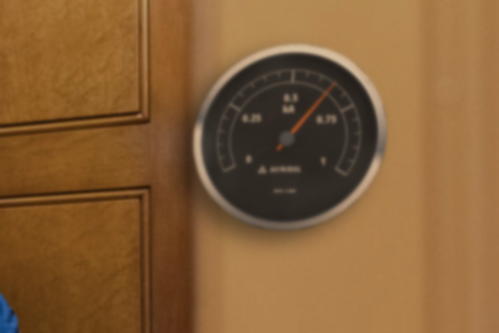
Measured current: 0.65 kA
